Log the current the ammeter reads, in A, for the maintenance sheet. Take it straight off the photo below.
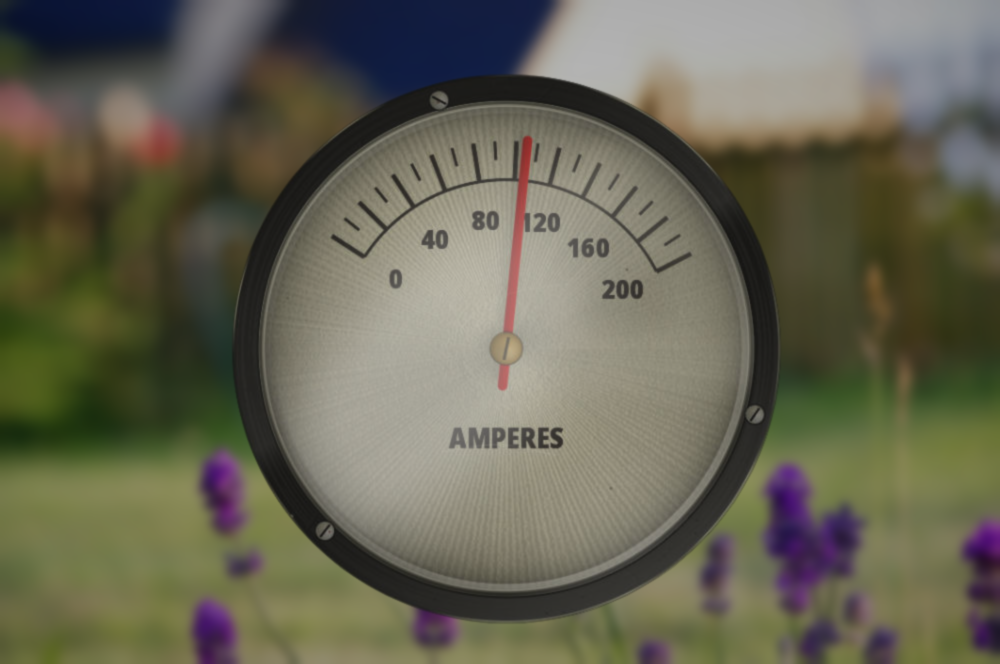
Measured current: 105 A
